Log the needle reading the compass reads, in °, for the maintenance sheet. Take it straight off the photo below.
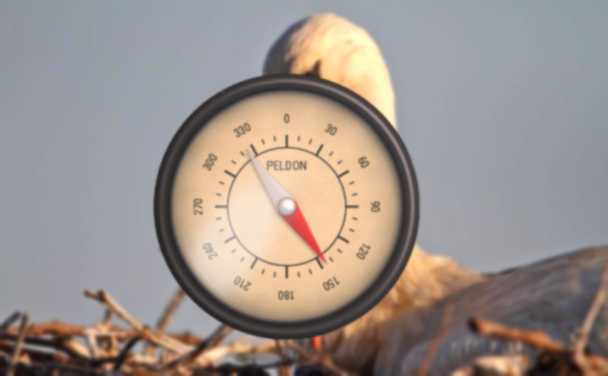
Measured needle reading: 145 °
